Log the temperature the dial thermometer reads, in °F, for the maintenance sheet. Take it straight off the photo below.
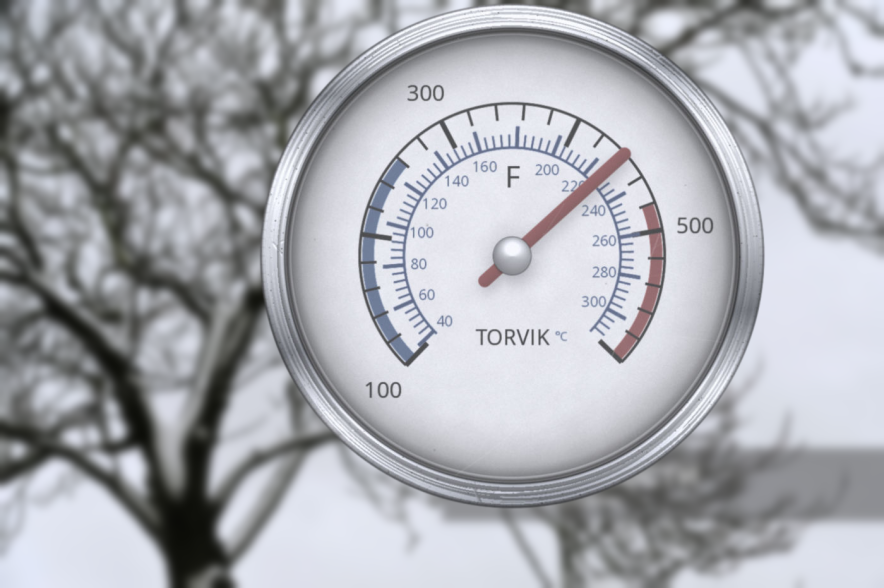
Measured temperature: 440 °F
